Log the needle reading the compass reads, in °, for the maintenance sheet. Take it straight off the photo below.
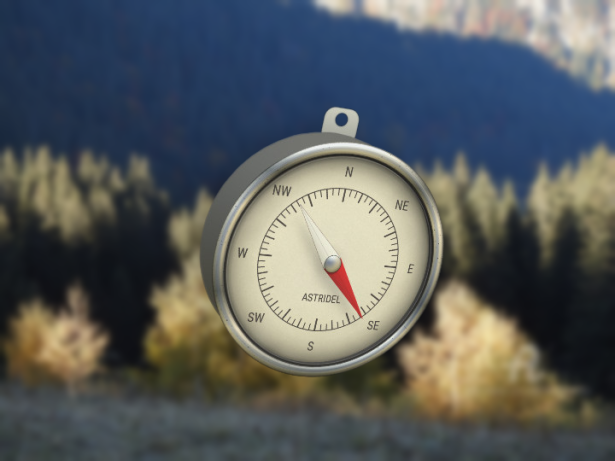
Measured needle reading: 140 °
